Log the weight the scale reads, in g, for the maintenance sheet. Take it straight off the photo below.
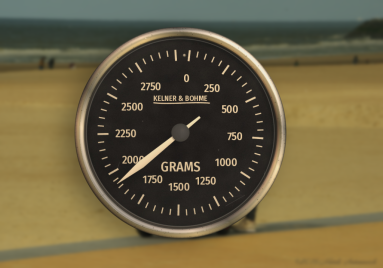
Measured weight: 1925 g
